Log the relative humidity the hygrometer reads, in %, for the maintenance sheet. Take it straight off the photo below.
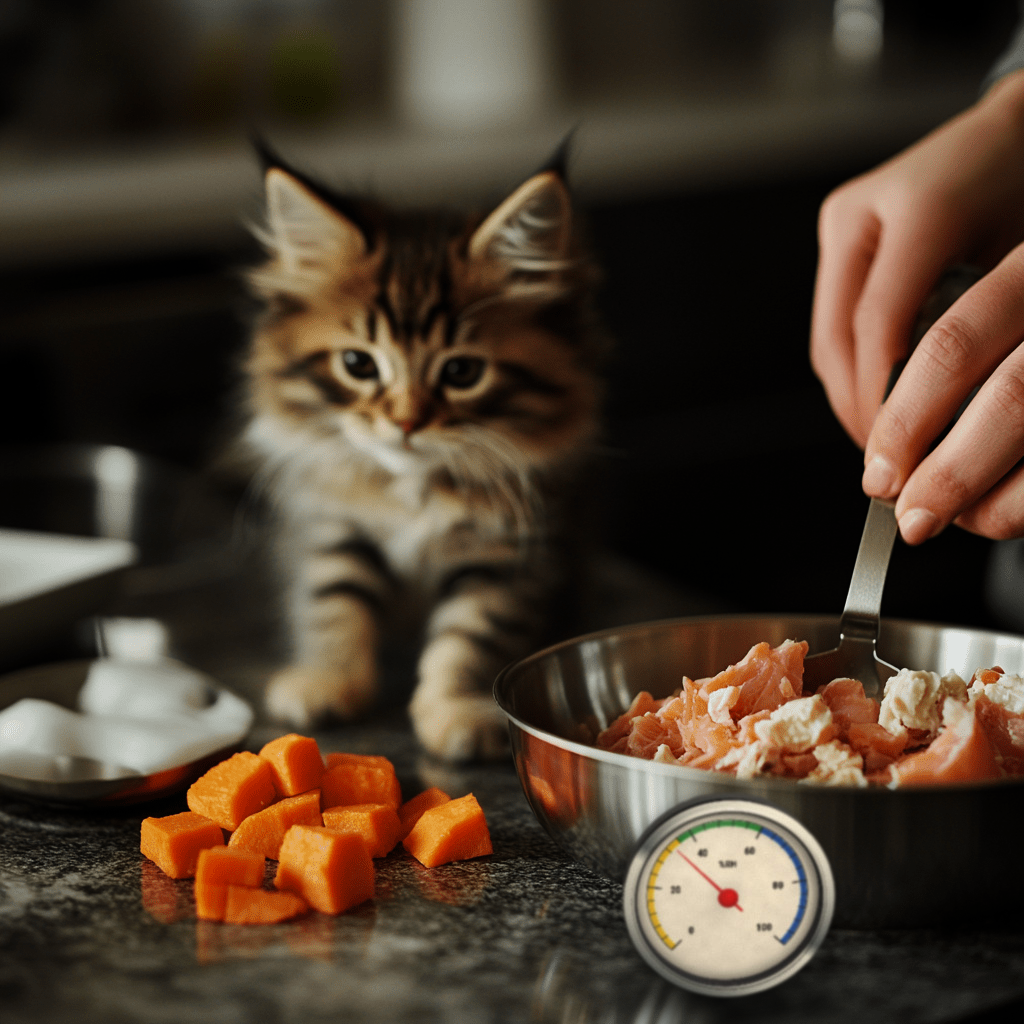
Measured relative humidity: 34 %
